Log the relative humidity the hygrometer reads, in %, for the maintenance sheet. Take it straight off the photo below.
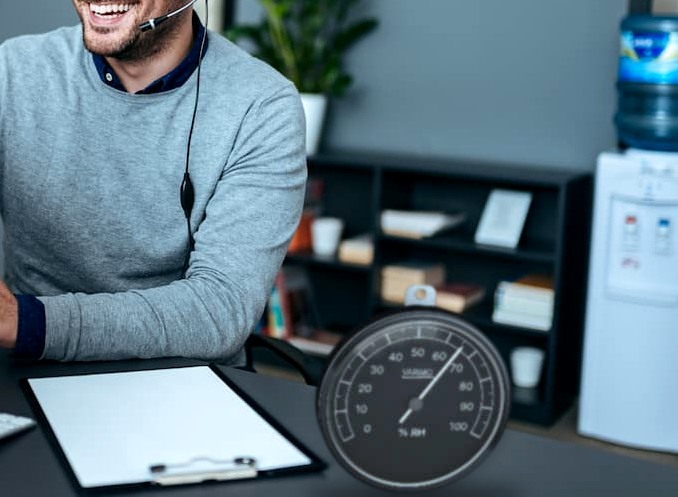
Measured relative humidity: 65 %
